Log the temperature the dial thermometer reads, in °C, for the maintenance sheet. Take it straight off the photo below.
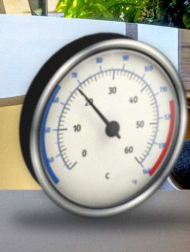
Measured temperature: 20 °C
